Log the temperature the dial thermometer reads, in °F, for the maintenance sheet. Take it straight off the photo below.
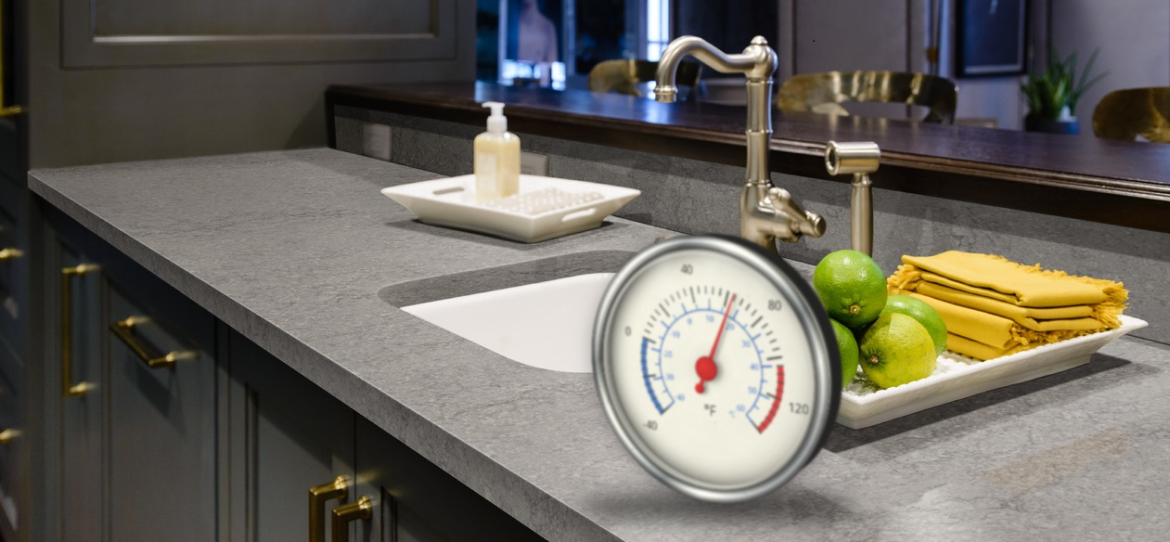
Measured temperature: 64 °F
